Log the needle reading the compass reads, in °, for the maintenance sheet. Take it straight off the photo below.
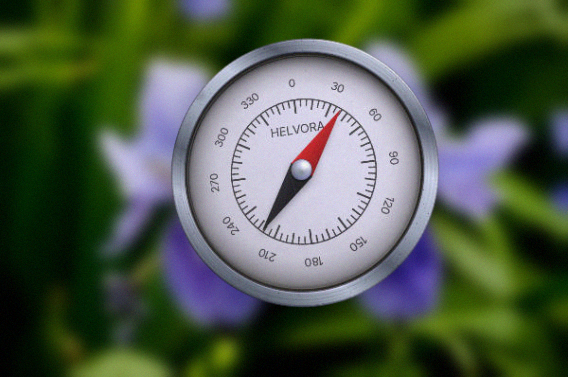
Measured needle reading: 40 °
